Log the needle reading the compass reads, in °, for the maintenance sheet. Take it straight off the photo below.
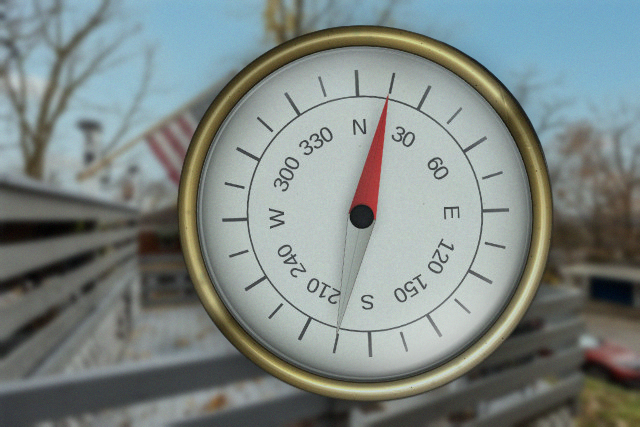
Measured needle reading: 15 °
